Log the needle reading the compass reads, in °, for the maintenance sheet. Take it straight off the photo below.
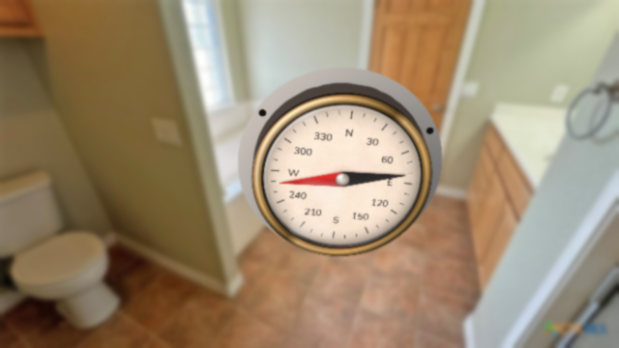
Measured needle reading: 260 °
